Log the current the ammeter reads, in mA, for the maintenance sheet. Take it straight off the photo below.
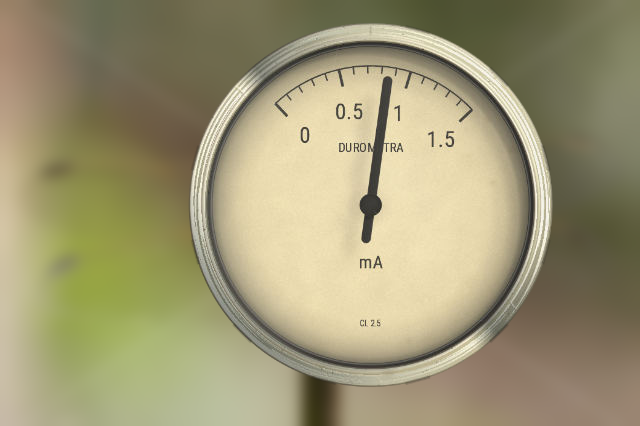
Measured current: 0.85 mA
